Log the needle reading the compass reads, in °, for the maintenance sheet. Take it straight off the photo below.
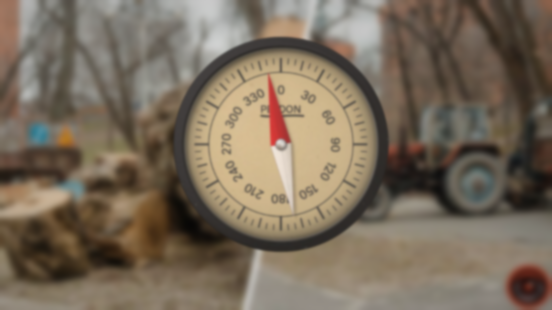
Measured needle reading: 350 °
